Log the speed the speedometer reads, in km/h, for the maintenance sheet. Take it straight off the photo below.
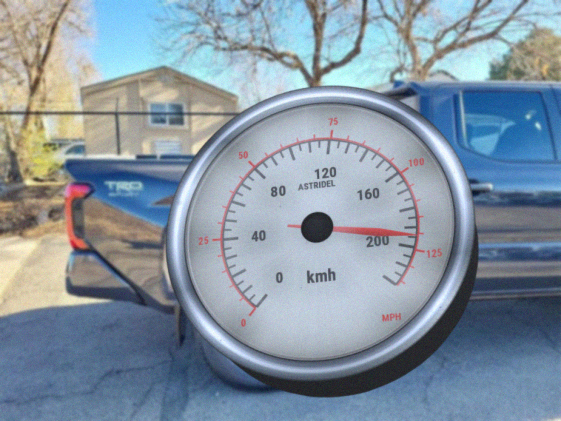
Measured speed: 195 km/h
